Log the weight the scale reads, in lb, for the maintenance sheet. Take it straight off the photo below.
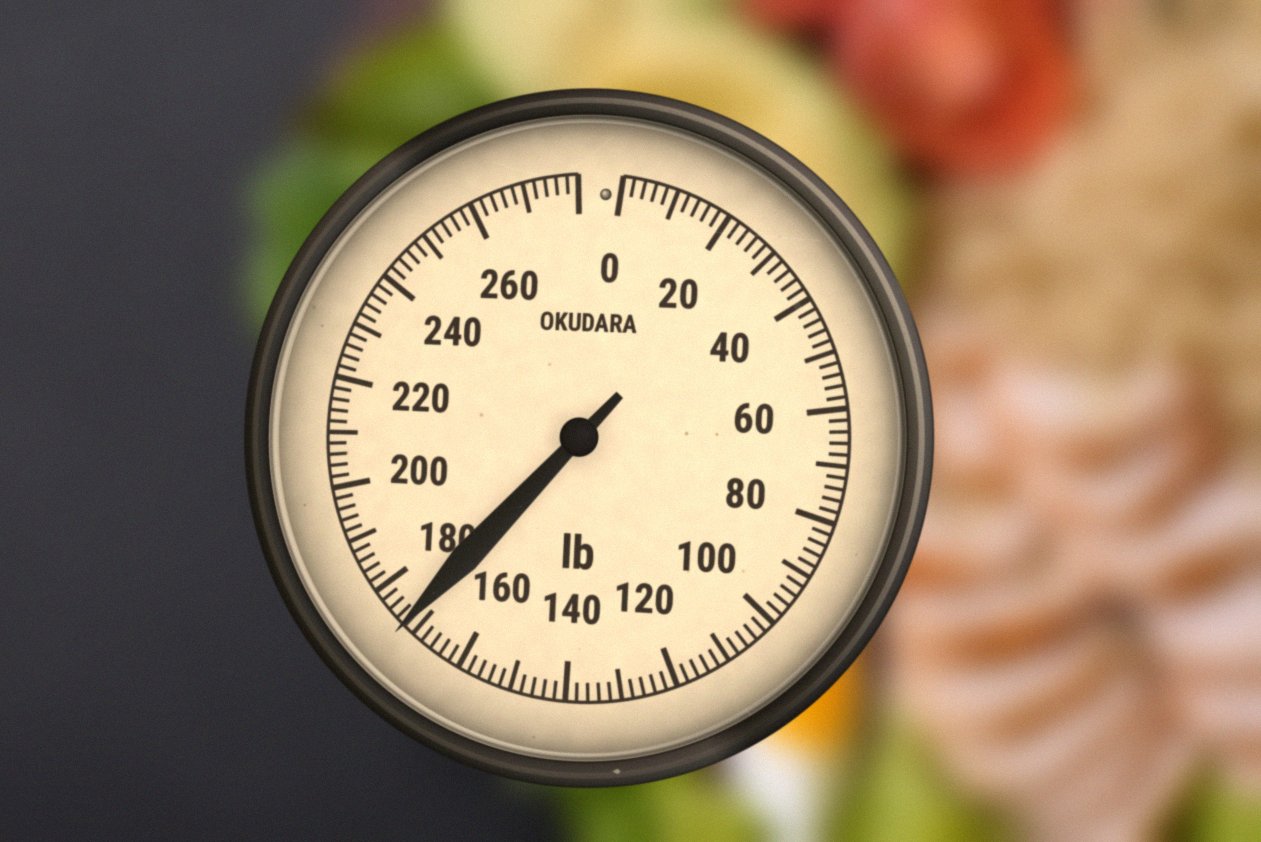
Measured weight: 172 lb
